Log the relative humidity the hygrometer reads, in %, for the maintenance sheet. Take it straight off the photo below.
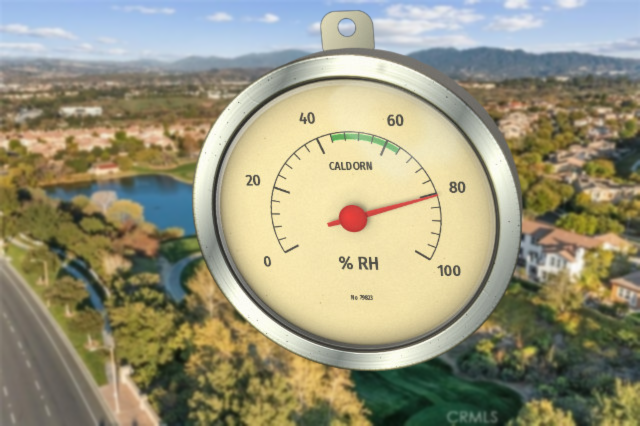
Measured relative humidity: 80 %
